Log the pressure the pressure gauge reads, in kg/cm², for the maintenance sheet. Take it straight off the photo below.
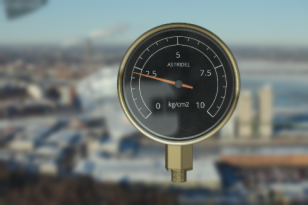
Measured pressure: 2.25 kg/cm²
